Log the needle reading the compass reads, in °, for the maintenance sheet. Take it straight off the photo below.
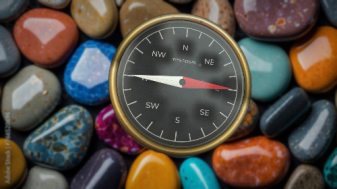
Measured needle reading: 90 °
